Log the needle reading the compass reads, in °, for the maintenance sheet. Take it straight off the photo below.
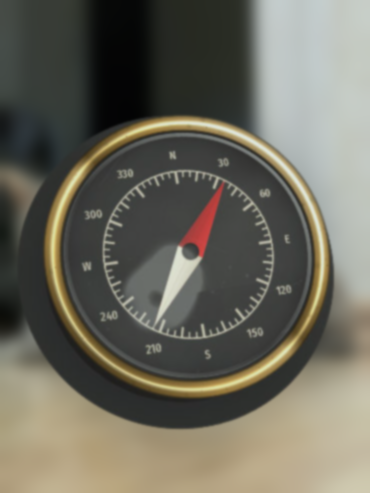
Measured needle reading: 35 °
